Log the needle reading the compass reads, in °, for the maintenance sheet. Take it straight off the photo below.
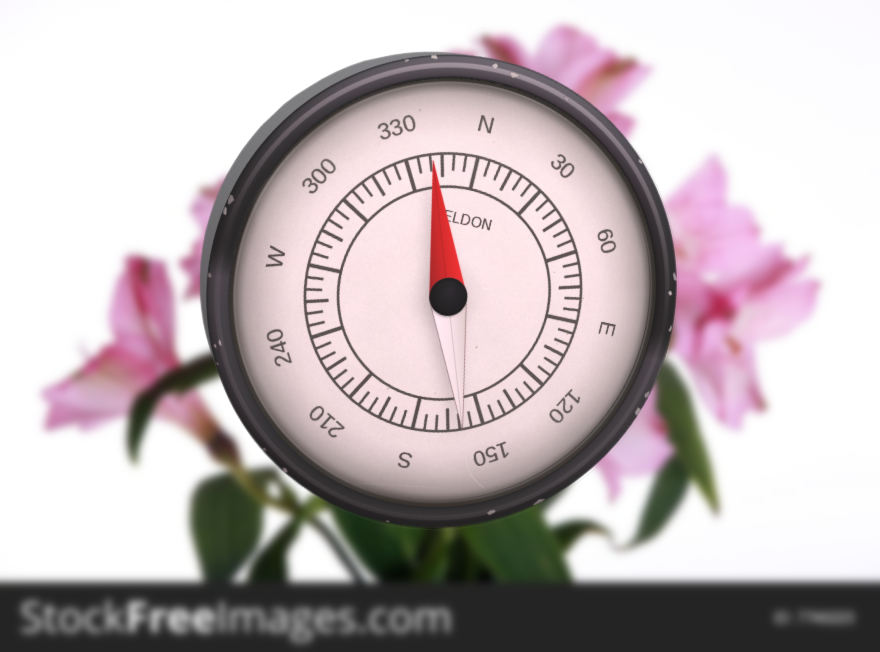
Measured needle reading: 340 °
